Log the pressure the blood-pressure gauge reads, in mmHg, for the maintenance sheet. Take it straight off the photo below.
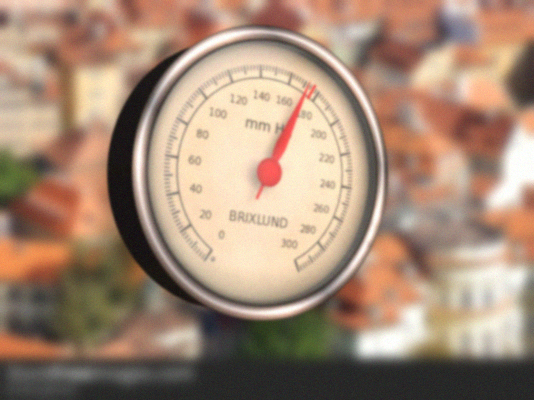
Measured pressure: 170 mmHg
